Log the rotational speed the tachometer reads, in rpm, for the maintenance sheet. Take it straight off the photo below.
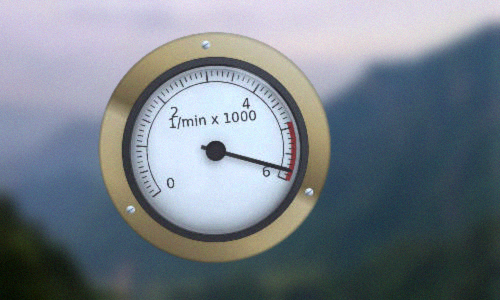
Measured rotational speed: 5800 rpm
